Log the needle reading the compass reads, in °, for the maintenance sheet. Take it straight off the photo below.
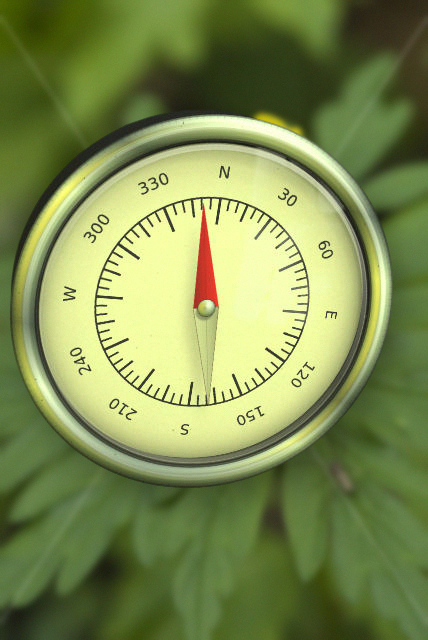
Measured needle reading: 350 °
